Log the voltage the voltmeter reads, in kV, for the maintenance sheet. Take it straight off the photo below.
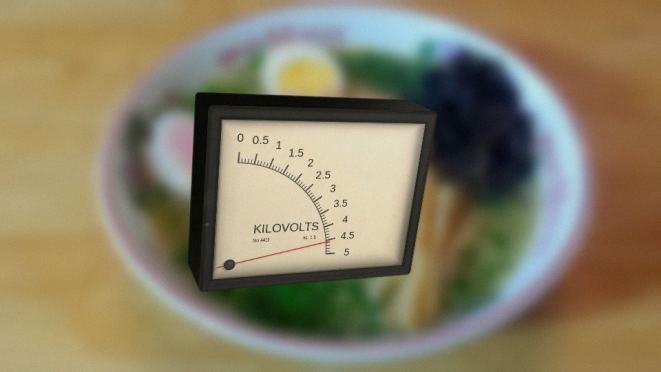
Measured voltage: 4.5 kV
